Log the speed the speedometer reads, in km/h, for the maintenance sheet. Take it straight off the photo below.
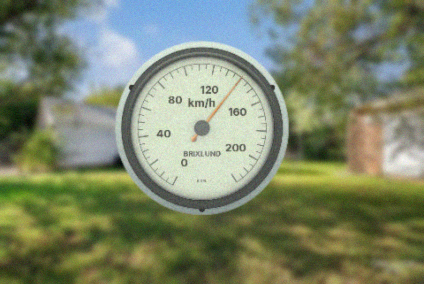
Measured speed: 140 km/h
